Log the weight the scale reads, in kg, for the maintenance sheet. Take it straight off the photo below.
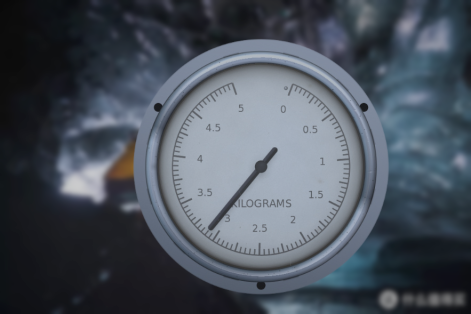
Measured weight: 3.1 kg
